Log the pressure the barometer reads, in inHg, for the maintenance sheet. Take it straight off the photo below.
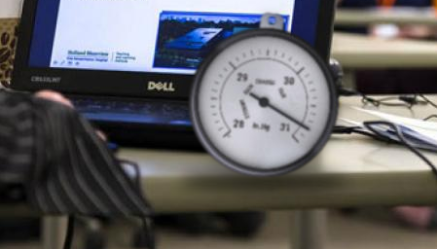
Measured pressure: 30.8 inHg
